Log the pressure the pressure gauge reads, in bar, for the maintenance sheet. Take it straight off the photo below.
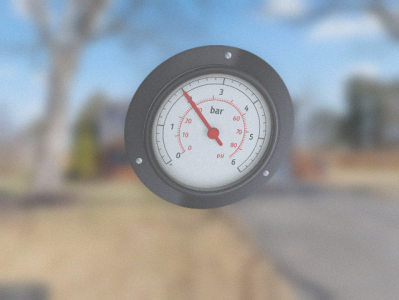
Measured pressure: 2 bar
